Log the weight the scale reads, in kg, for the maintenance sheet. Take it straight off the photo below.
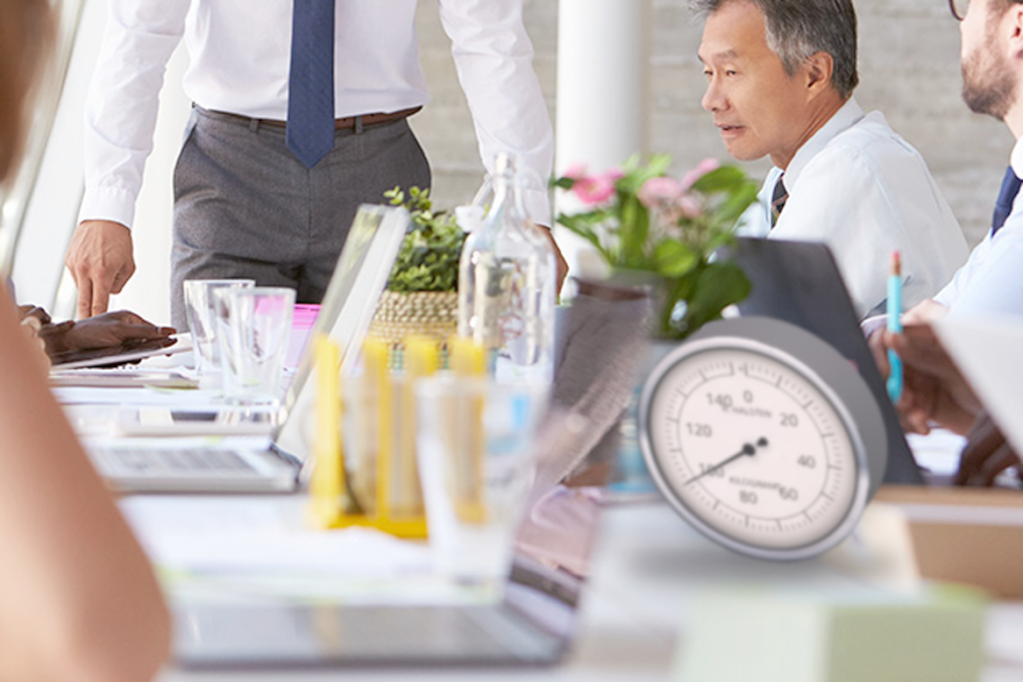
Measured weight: 100 kg
